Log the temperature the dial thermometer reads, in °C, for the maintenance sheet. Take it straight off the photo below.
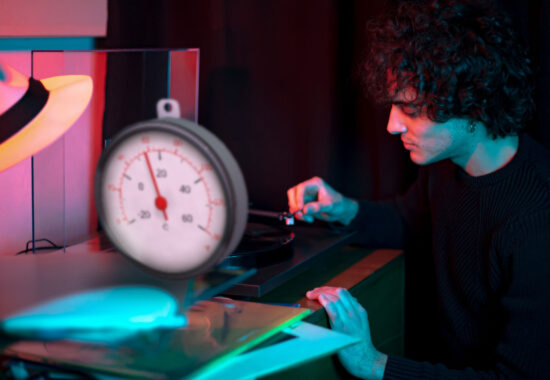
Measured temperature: 15 °C
